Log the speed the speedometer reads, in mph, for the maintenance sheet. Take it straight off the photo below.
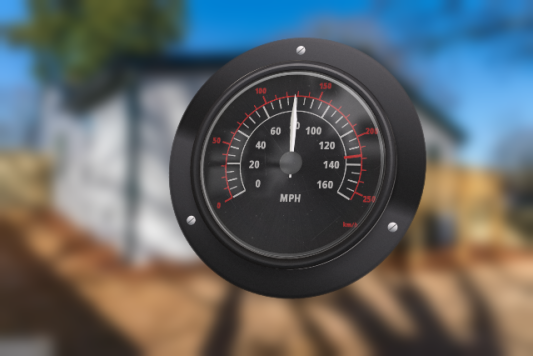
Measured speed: 80 mph
